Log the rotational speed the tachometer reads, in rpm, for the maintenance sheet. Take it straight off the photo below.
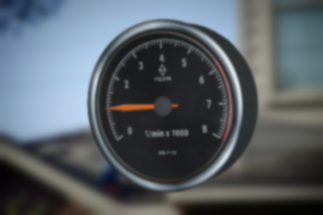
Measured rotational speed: 1000 rpm
